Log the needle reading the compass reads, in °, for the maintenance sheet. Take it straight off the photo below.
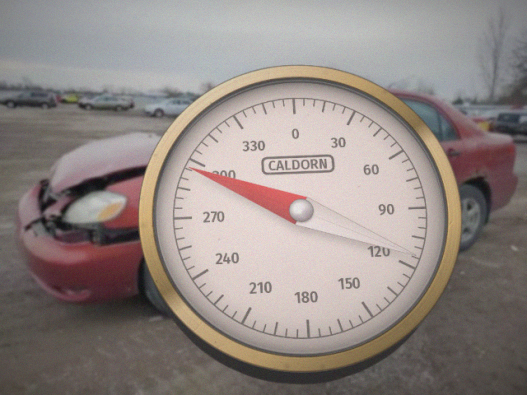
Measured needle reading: 295 °
